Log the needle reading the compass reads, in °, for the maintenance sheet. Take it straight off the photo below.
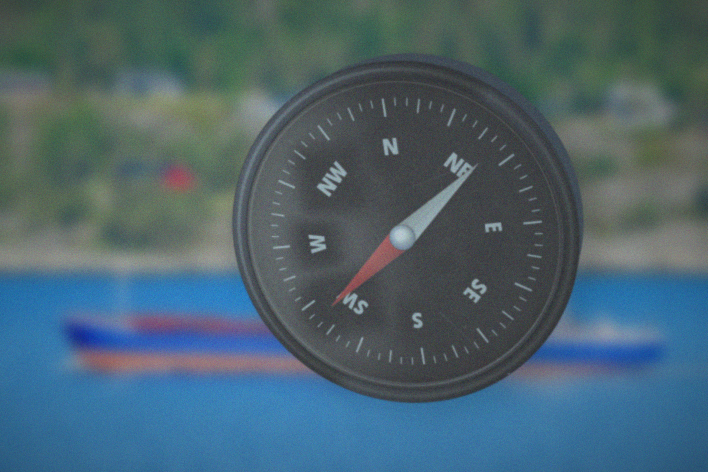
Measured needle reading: 232.5 °
